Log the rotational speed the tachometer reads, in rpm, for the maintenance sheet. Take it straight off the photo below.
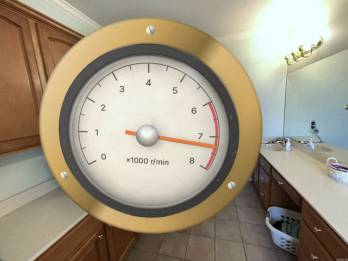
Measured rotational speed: 7250 rpm
